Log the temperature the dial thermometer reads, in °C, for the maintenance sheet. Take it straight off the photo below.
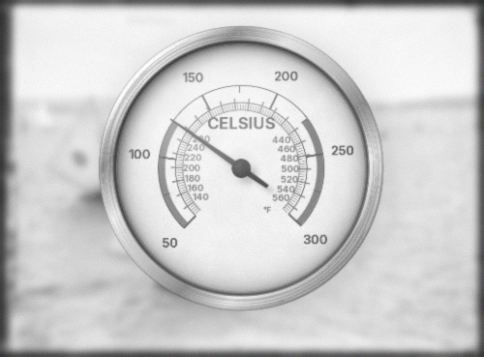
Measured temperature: 125 °C
